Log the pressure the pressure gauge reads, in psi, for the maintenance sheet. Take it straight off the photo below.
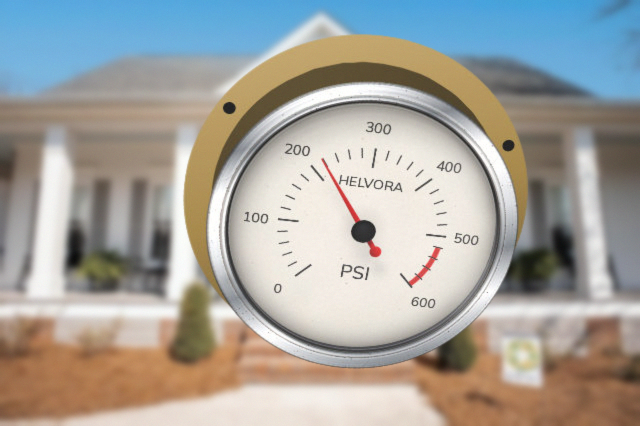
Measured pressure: 220 psi
